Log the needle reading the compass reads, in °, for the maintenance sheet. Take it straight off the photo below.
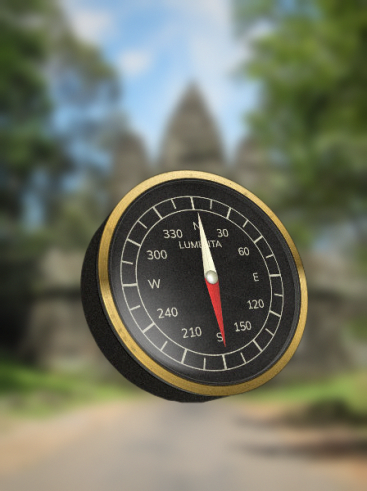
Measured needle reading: 180 °
